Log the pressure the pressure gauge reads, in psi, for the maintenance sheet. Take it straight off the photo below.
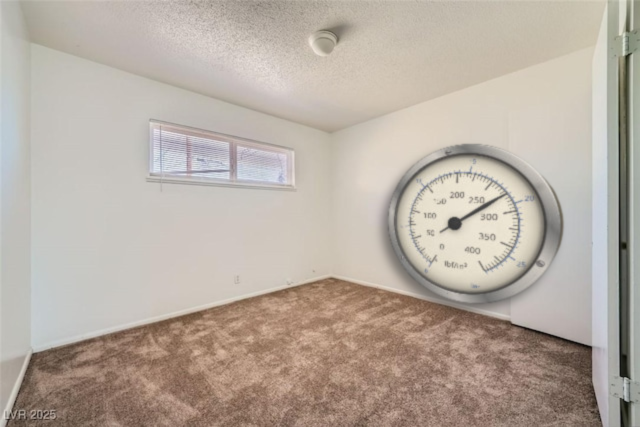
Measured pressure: 275 psi
